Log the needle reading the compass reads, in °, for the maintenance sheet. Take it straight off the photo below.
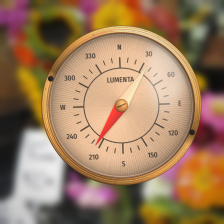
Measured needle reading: 215 °
